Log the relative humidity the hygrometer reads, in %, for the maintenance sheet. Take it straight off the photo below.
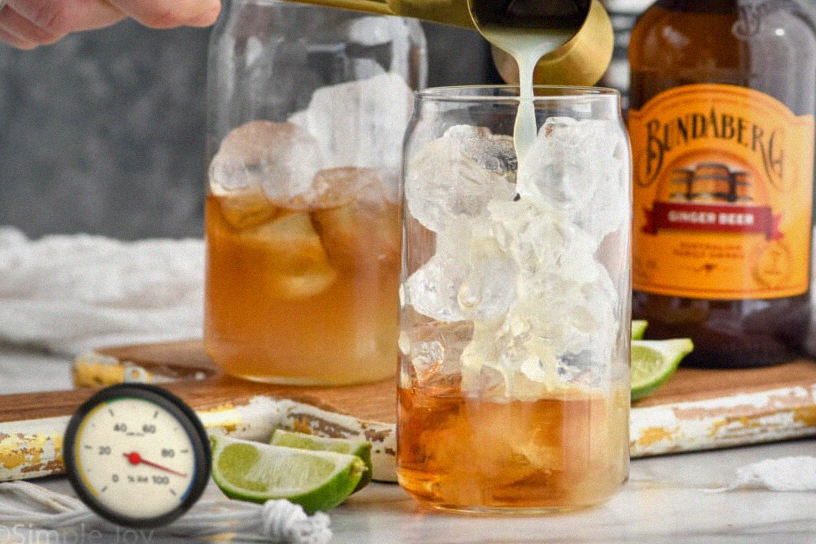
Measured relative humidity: 90 %
